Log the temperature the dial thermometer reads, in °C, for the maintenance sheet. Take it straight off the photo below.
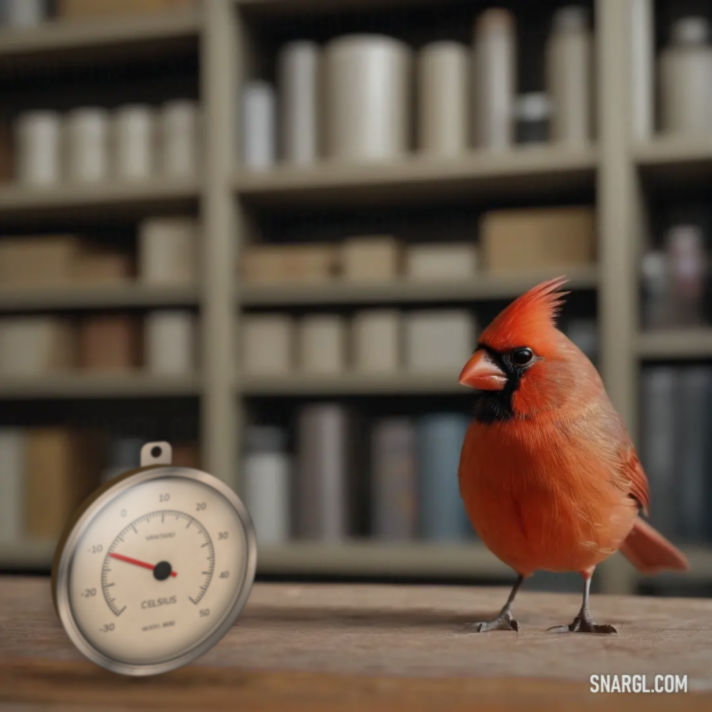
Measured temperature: -10 °C
